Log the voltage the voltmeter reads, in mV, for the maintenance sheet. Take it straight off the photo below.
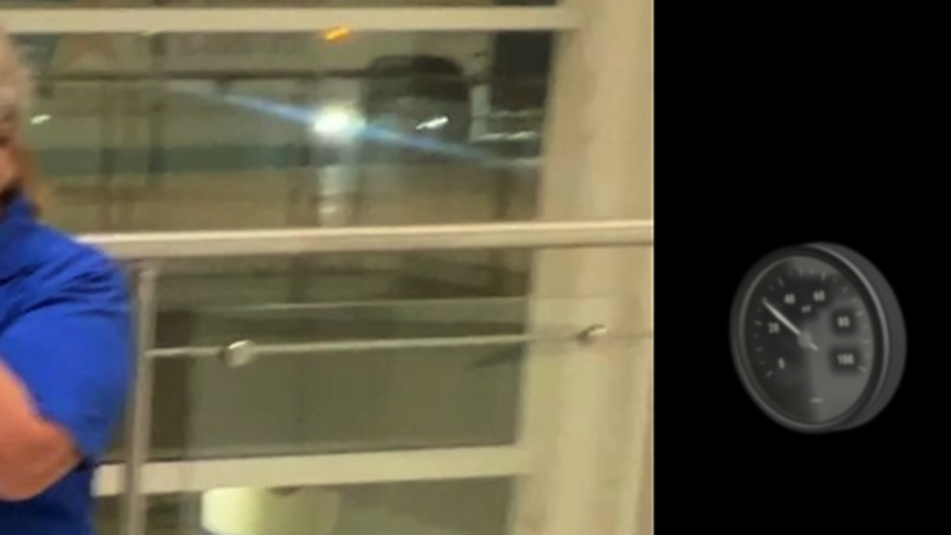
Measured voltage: 30 mV
